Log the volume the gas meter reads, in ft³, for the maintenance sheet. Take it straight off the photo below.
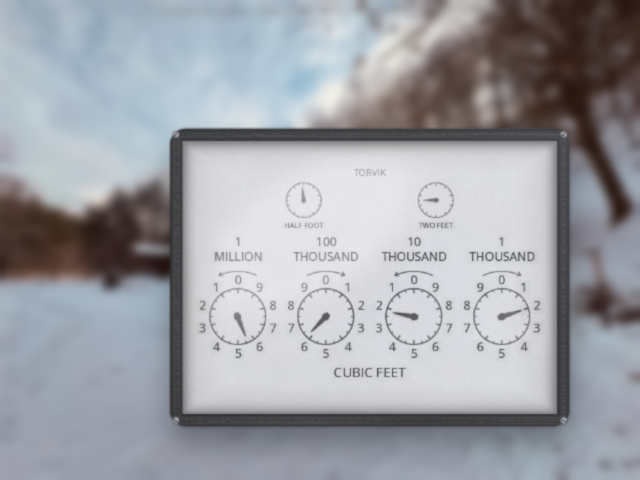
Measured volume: 562200 ft³
